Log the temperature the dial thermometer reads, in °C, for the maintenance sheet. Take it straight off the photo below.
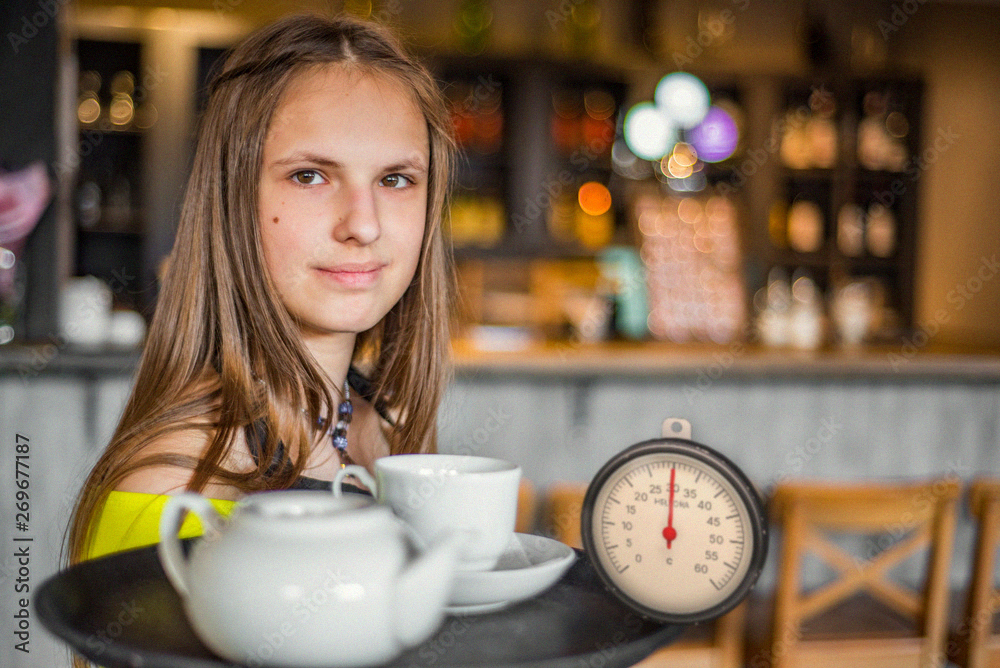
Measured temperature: 30 °C
